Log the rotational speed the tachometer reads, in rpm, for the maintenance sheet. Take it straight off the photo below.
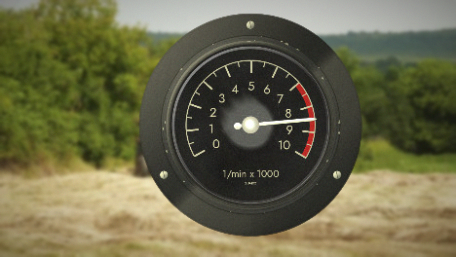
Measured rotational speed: 8500 rpm
